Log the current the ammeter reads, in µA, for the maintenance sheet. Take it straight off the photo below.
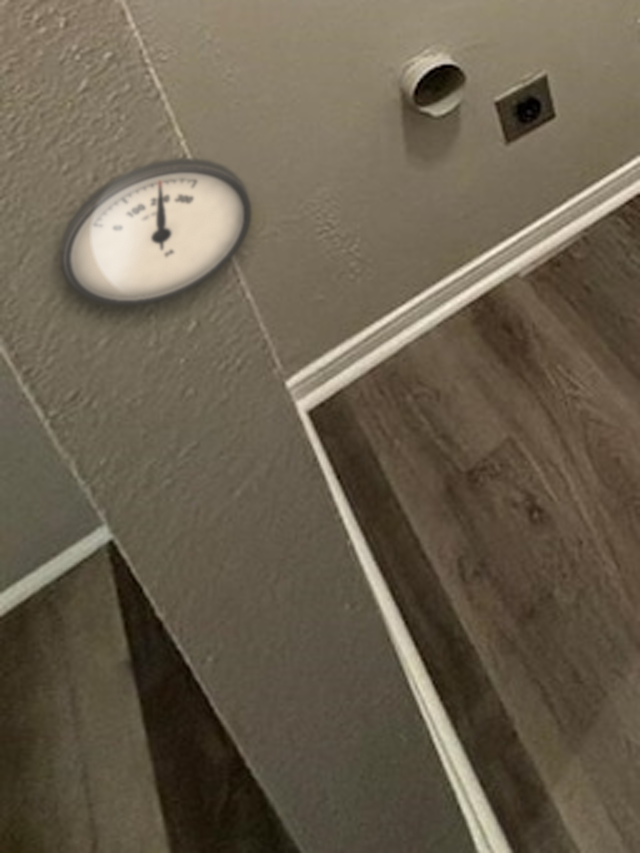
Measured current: 200 µA
